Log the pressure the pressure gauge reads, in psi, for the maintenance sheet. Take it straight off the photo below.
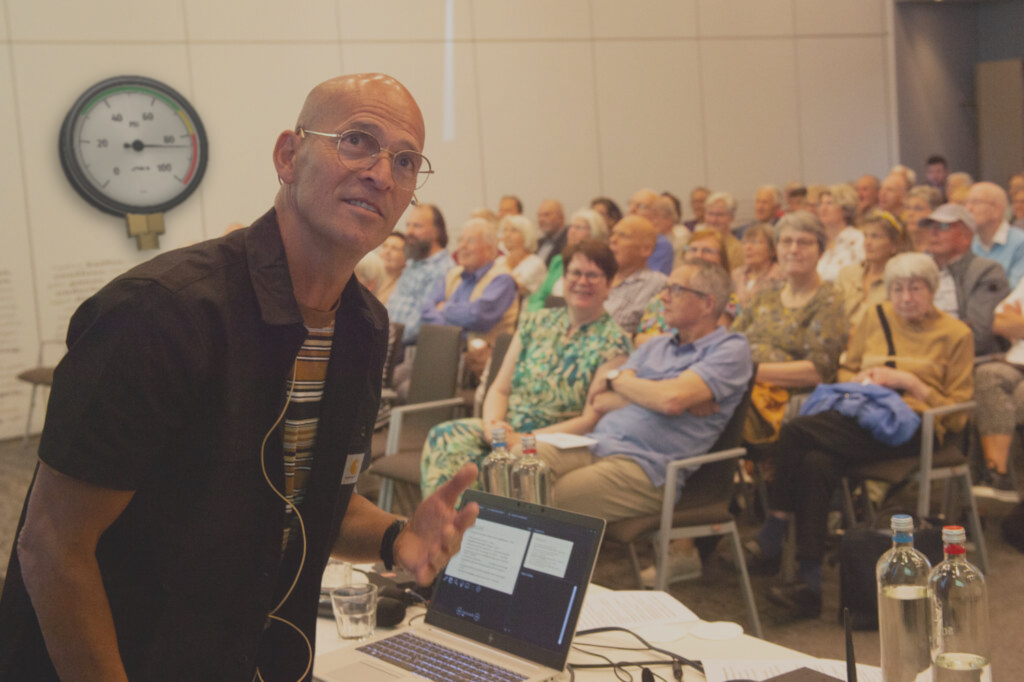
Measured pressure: 85 psi
